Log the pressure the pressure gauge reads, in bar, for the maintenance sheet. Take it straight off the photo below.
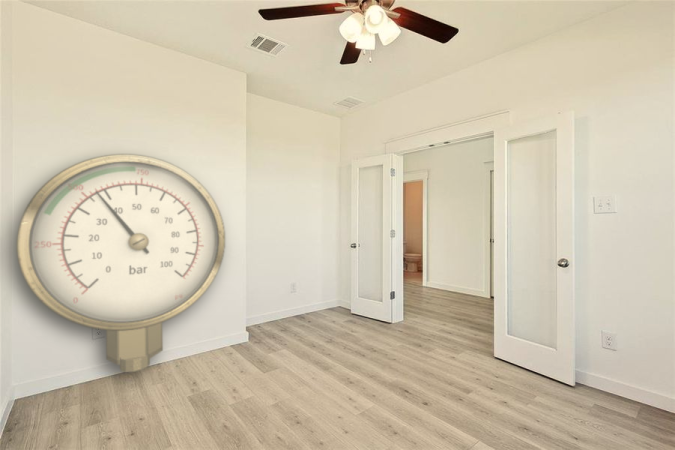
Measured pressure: 37.5 bar
